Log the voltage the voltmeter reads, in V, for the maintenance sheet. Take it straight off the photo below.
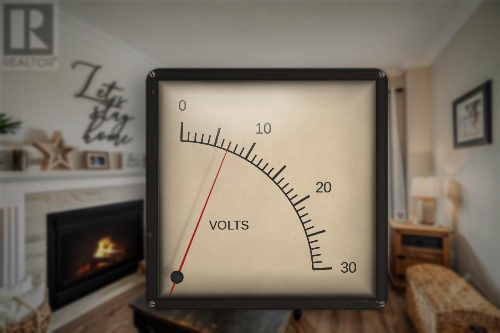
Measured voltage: 7 V
